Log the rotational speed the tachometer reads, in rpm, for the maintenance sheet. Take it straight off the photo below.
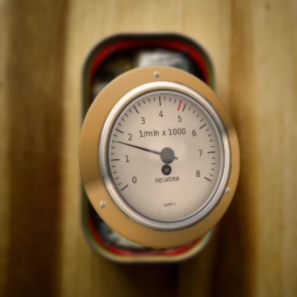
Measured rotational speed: 1600 rpm
